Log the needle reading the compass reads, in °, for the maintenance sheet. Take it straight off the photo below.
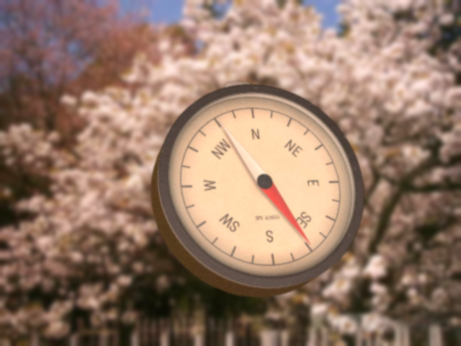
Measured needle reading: 150 °
